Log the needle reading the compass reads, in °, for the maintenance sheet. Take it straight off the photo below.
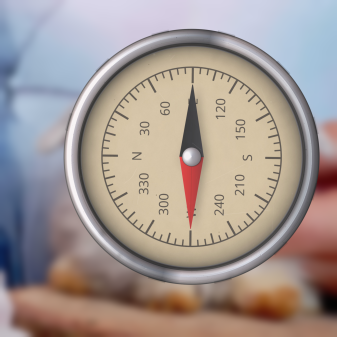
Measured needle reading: 270 °
